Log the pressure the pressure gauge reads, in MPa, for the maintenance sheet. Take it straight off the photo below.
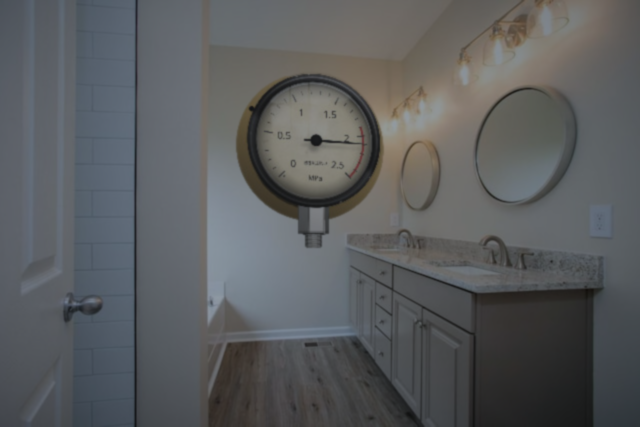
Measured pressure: 2.1 MPa
